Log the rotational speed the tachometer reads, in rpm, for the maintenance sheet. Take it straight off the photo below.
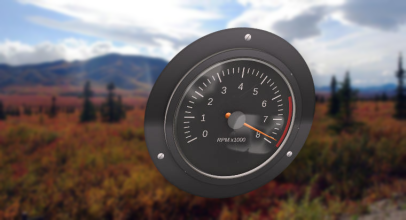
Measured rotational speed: 7800 rpm
